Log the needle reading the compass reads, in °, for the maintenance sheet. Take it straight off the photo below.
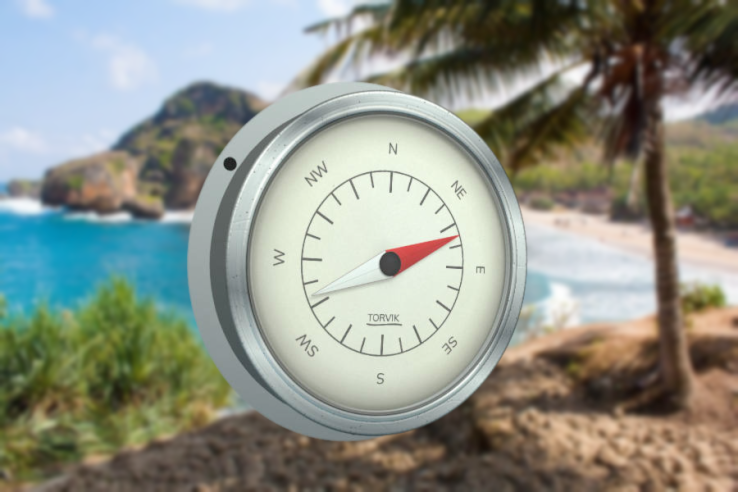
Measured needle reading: 67.5 °
